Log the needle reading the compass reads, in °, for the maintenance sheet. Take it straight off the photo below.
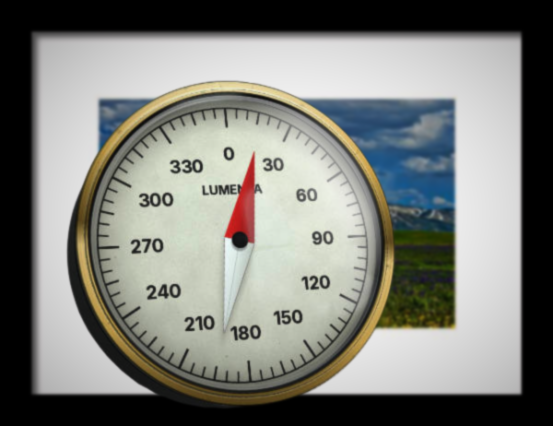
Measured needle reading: 15 °
